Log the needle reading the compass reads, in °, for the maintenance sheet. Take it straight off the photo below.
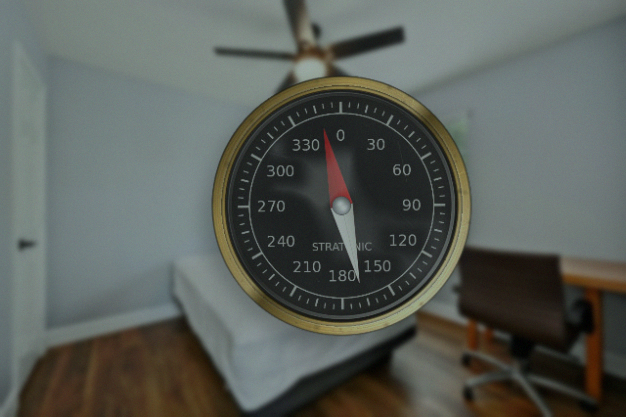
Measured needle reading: 347.5 °
